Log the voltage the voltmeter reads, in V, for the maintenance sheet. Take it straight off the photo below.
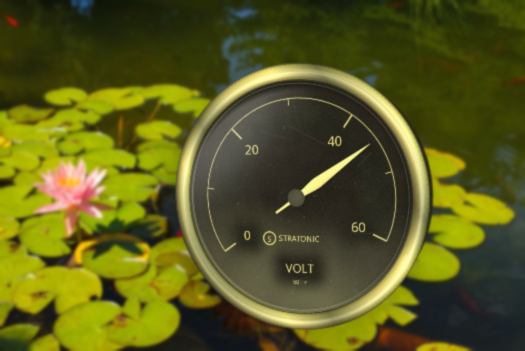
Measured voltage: 45 V
